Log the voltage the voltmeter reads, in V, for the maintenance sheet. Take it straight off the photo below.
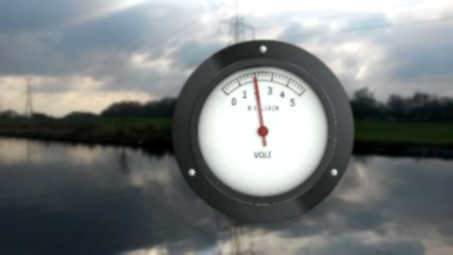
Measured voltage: 2 V
